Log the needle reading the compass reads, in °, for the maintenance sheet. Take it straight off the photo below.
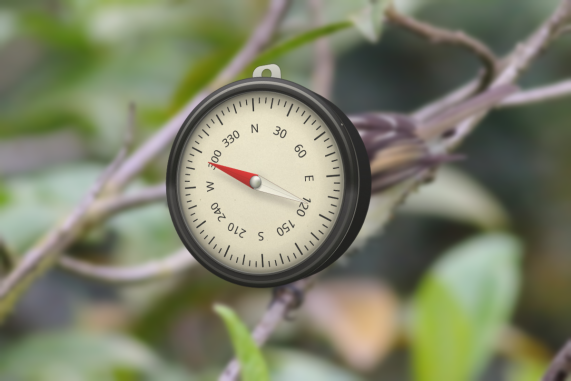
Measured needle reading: 295 °
